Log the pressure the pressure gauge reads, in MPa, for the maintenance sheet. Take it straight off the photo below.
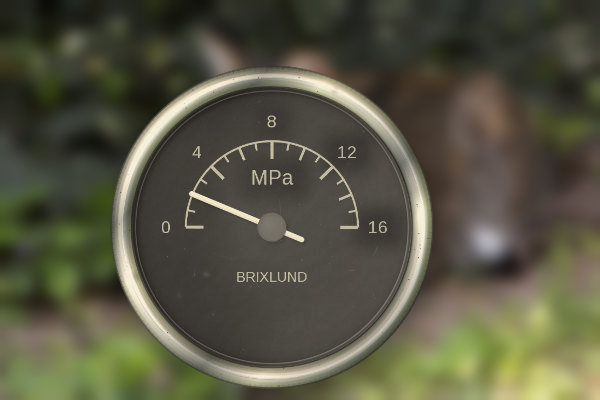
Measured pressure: 2 MPa
